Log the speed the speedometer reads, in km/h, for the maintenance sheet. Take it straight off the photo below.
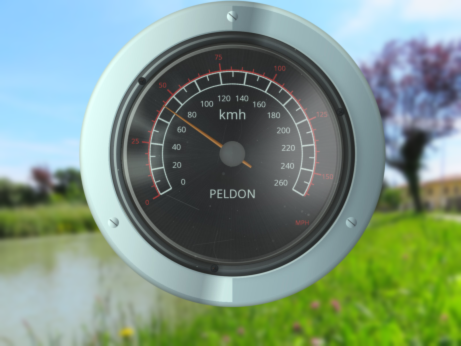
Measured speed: 70 km/h
